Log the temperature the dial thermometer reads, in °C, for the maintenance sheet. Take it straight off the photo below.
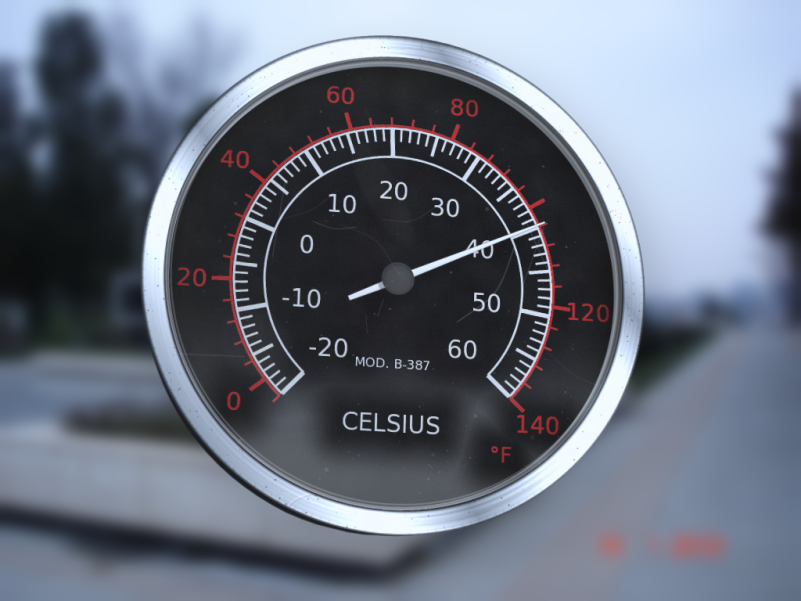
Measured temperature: 40 °C
